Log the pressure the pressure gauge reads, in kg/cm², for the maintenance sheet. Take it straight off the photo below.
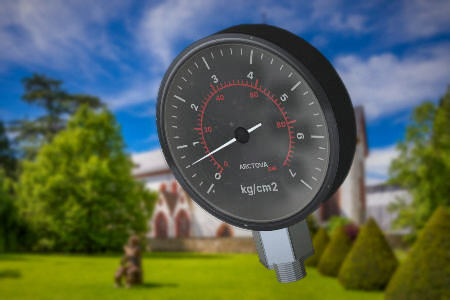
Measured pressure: 0.6 kg/cm²
